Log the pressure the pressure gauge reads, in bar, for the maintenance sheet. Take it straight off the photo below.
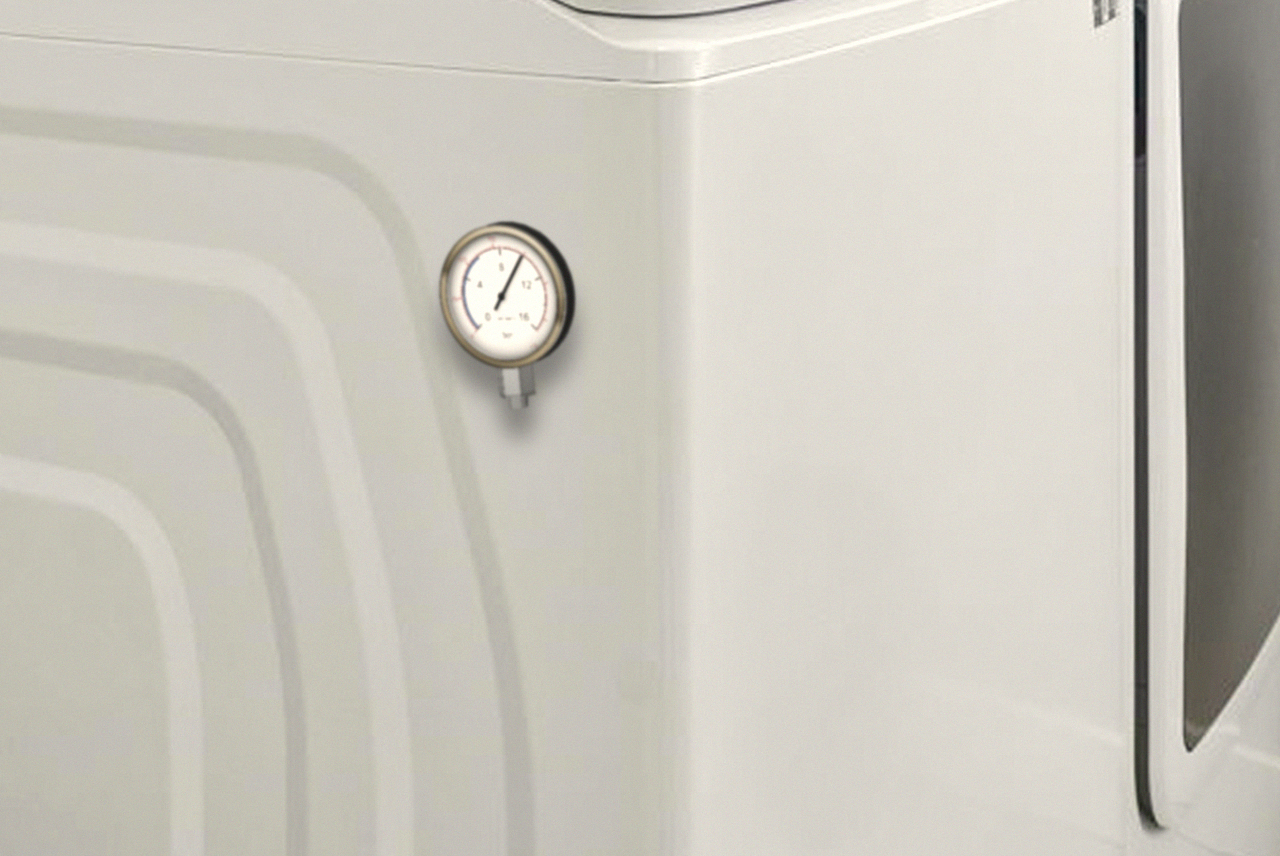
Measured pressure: 10 bar
